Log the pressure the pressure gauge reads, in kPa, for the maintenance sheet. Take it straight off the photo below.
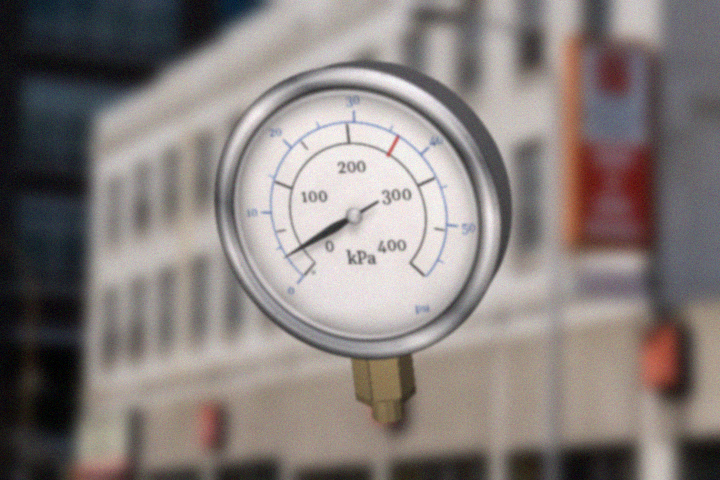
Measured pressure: 25 kPa
